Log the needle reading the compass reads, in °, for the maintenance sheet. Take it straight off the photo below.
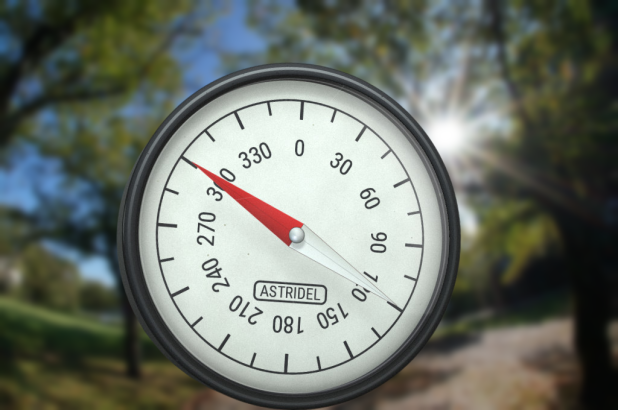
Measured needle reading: 300 °
